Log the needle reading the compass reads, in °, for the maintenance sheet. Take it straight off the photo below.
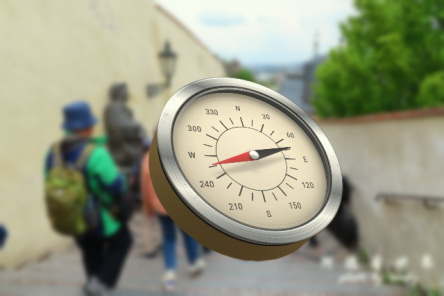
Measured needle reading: 255 °
